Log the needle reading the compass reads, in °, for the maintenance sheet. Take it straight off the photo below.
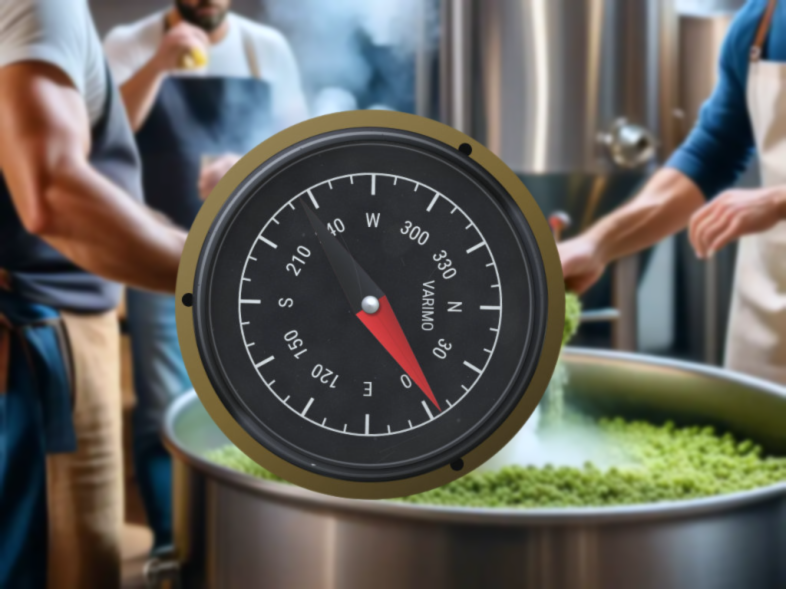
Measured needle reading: 55 °
